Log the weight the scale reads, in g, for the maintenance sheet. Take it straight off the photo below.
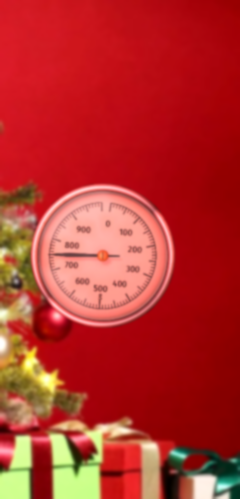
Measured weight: 750 g
